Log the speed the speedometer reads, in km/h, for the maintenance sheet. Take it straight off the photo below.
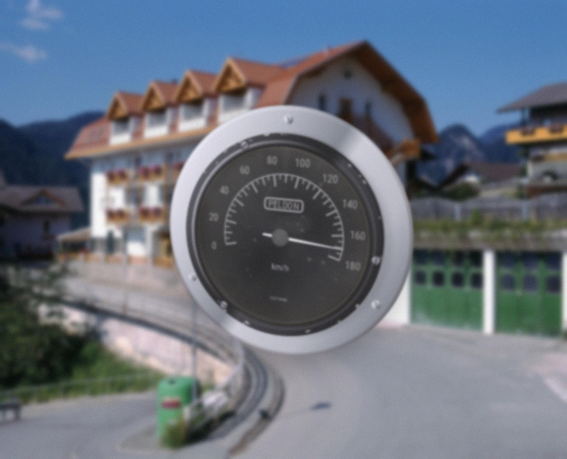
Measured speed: 170 km/h
